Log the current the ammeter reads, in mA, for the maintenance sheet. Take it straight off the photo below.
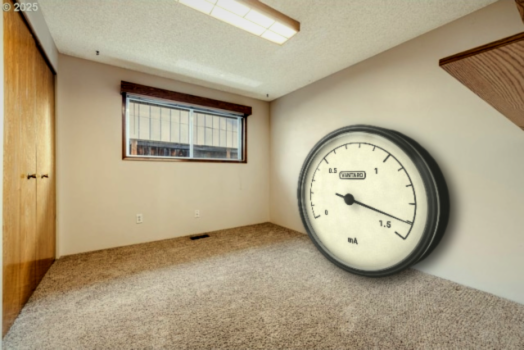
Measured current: 1.4 mA
